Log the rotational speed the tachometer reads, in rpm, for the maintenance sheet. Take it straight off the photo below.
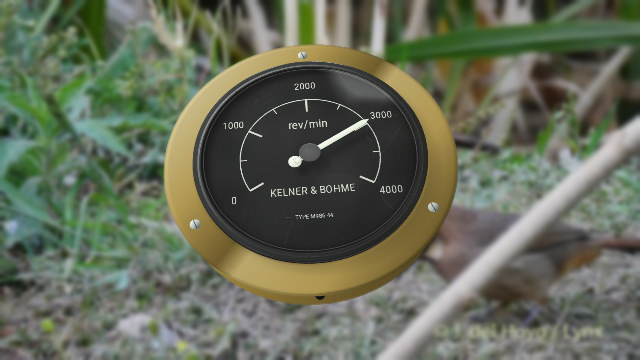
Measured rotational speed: 3000 rpm
